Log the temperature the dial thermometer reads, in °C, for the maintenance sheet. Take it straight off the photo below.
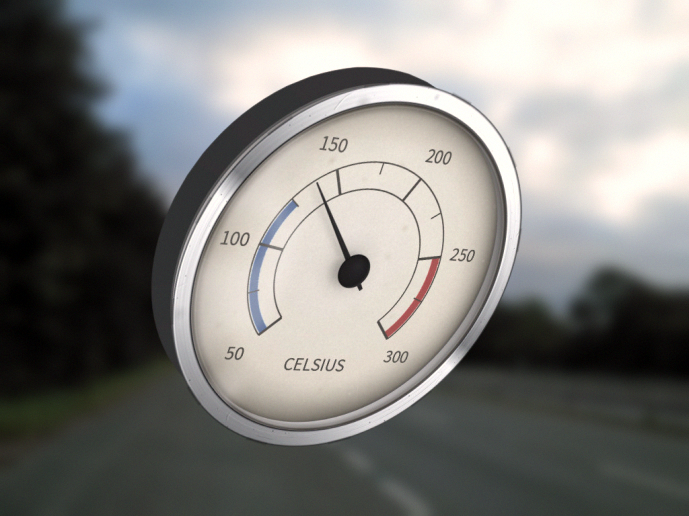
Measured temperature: 137.5 °C
